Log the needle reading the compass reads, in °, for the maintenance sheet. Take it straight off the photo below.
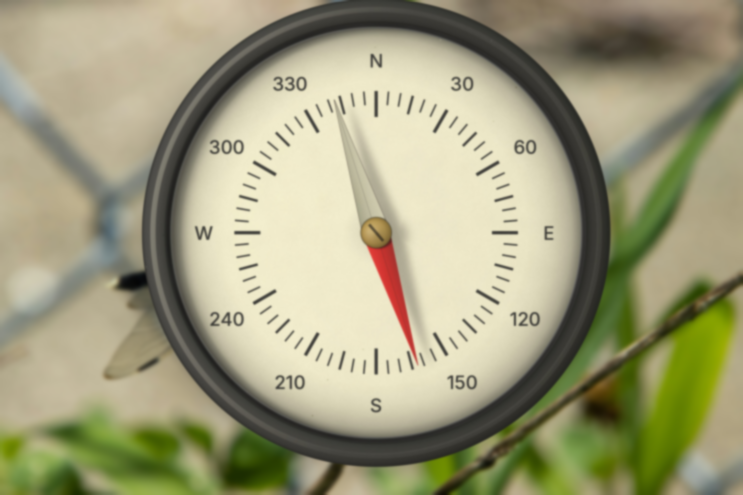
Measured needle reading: 162.5 °
